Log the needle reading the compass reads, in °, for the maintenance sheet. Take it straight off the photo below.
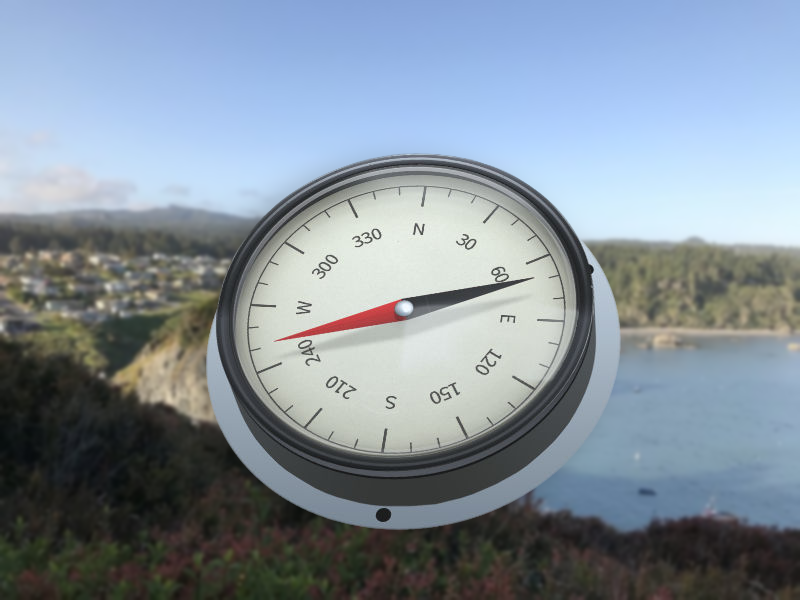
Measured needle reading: 250 °
